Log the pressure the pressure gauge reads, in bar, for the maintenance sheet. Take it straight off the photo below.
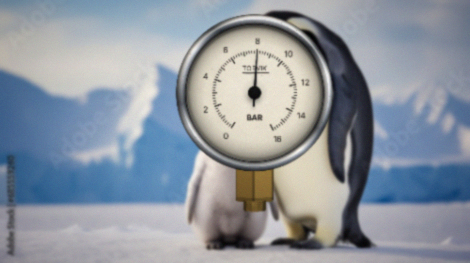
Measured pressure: 8 bar
